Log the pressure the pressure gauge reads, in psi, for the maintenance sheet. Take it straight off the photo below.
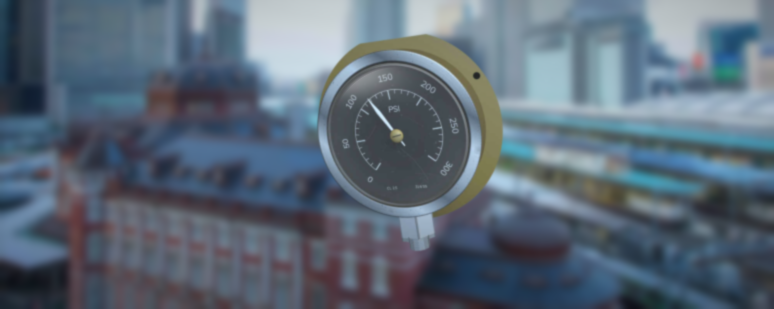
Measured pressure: 120 psi
